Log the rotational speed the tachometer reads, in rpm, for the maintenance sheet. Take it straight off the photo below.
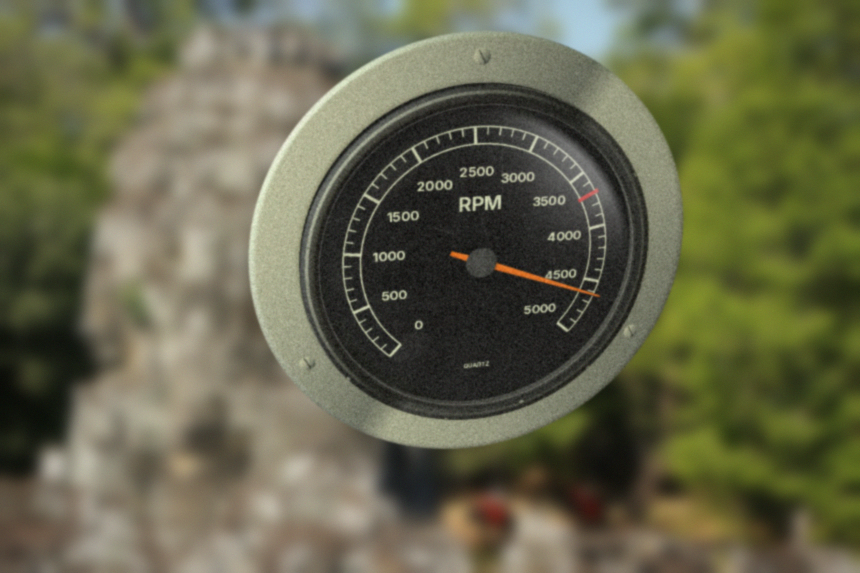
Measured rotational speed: 4600 rpm
